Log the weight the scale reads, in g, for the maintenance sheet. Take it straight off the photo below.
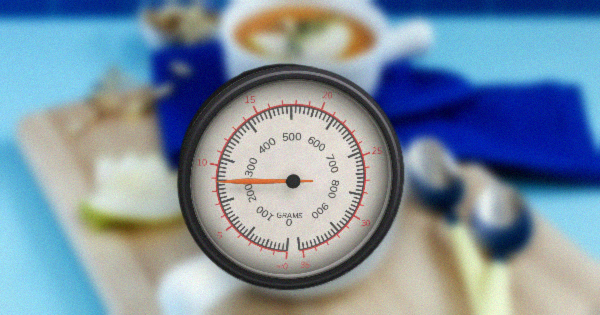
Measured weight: 250 g
